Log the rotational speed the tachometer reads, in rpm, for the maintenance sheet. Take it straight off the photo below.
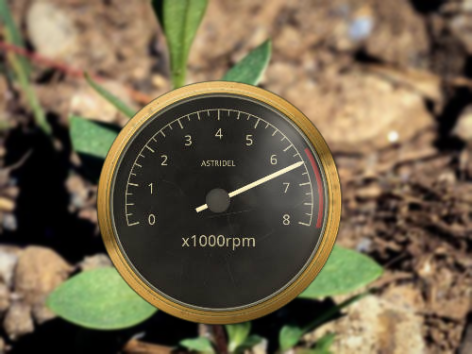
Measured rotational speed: 6500 rpm
